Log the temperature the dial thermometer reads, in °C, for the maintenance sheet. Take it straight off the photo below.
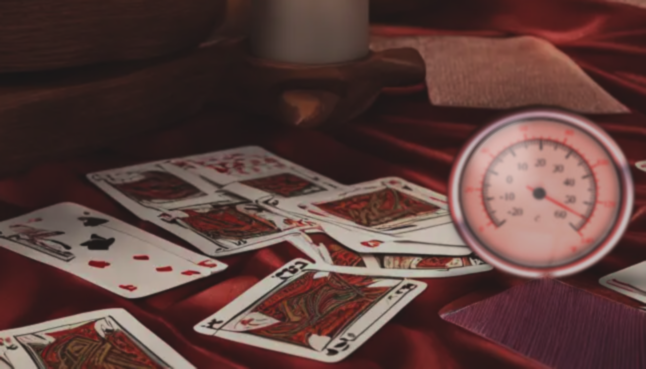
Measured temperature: 55 °C
